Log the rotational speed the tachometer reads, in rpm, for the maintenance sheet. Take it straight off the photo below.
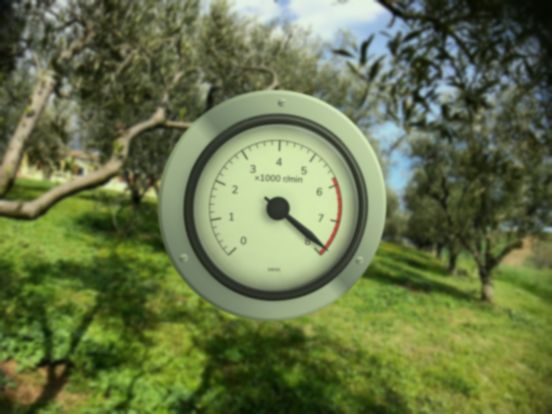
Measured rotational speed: 7800 rpm
